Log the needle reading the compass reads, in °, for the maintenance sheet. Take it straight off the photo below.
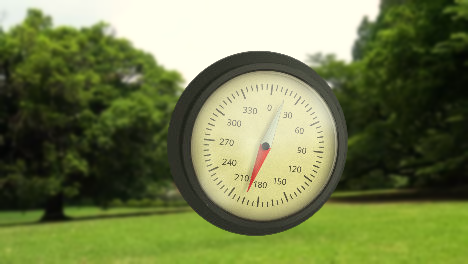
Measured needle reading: 195 °
